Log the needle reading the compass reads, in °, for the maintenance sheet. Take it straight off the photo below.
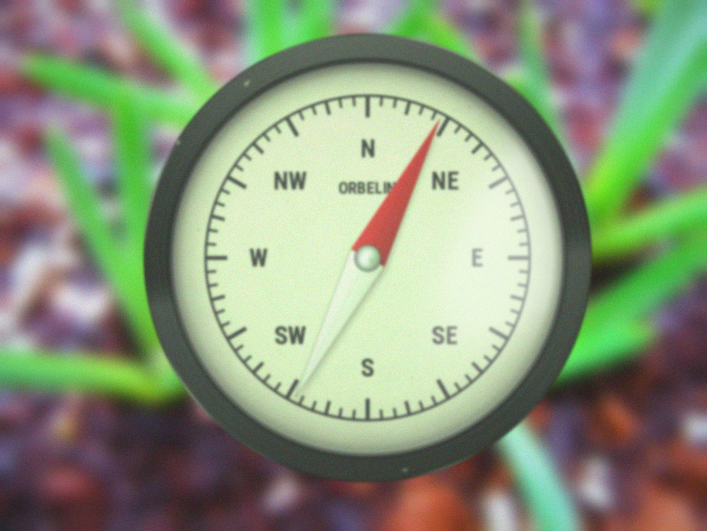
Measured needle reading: 27.5 °
